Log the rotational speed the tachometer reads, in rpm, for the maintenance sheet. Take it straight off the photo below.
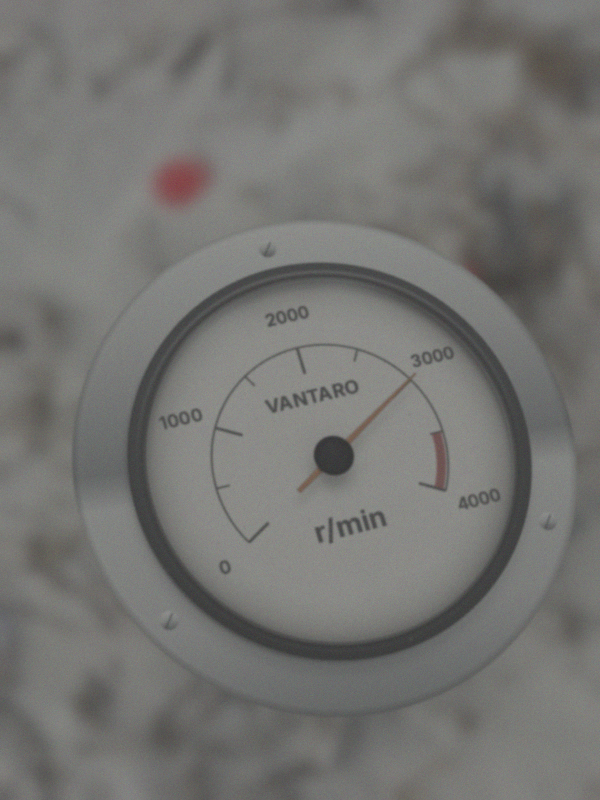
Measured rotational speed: 3000 rpm
